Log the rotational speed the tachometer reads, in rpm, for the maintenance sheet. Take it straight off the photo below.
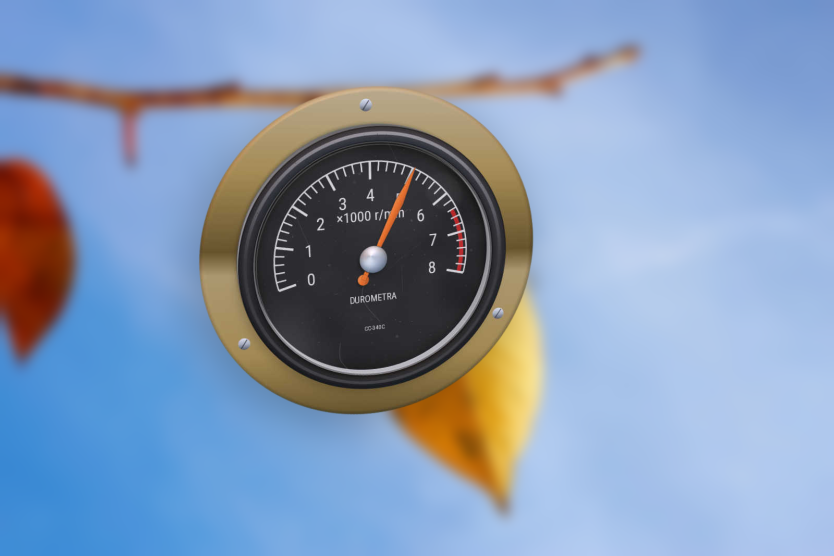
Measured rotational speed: 5000 rpm
